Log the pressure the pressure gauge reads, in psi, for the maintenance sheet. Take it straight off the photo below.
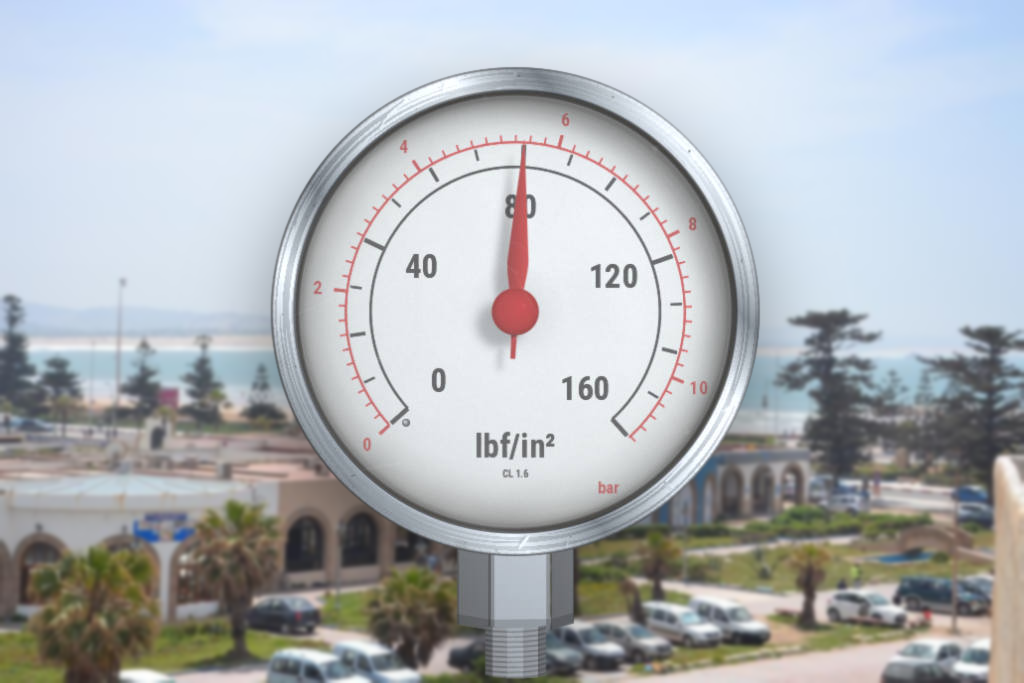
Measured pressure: 80 psi
